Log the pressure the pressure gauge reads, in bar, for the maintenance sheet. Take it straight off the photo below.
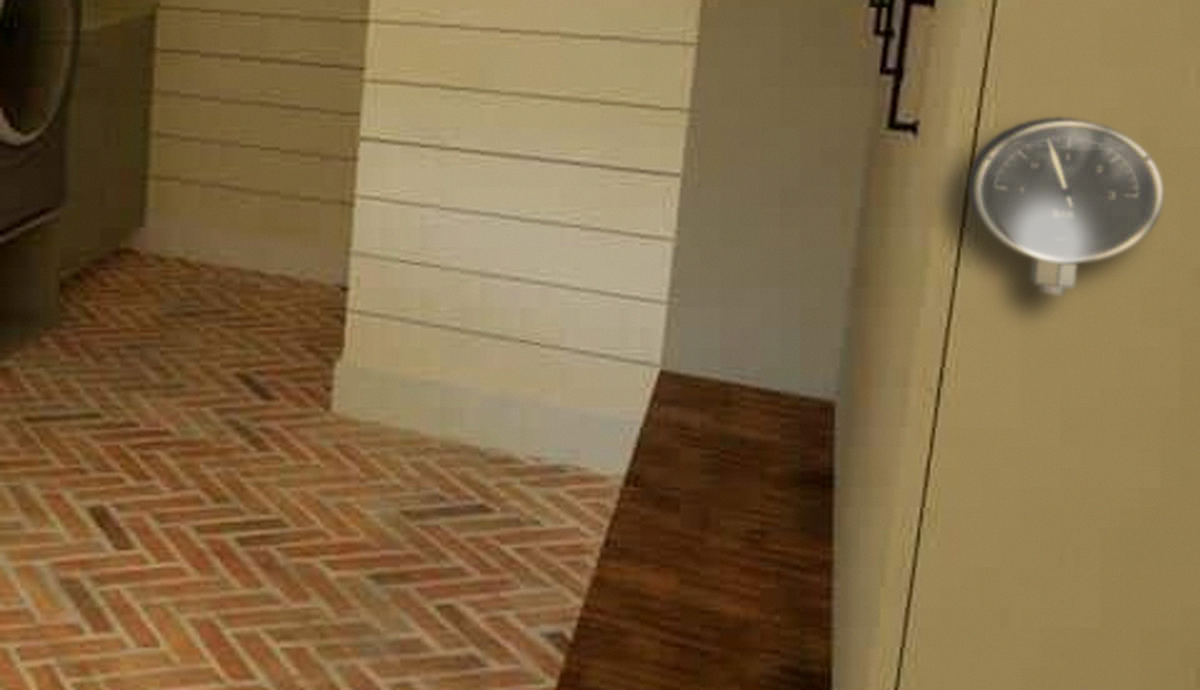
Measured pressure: 0.6 bar
